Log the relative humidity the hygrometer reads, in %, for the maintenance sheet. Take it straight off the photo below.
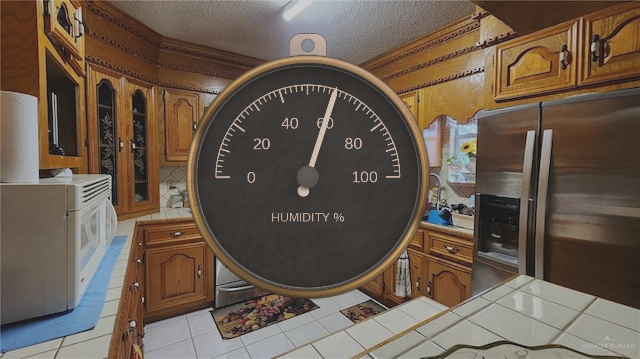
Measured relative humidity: 60 %
